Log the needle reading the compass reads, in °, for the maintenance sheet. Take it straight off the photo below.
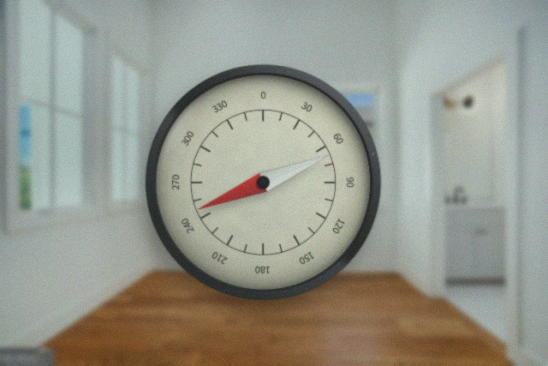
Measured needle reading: 247.5 °
